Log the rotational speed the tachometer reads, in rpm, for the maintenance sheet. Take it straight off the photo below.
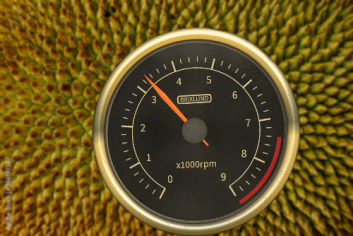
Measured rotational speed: 3300 rpm
